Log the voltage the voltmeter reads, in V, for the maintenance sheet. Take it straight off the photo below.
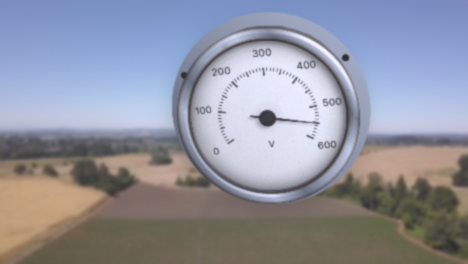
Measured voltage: 550 V
